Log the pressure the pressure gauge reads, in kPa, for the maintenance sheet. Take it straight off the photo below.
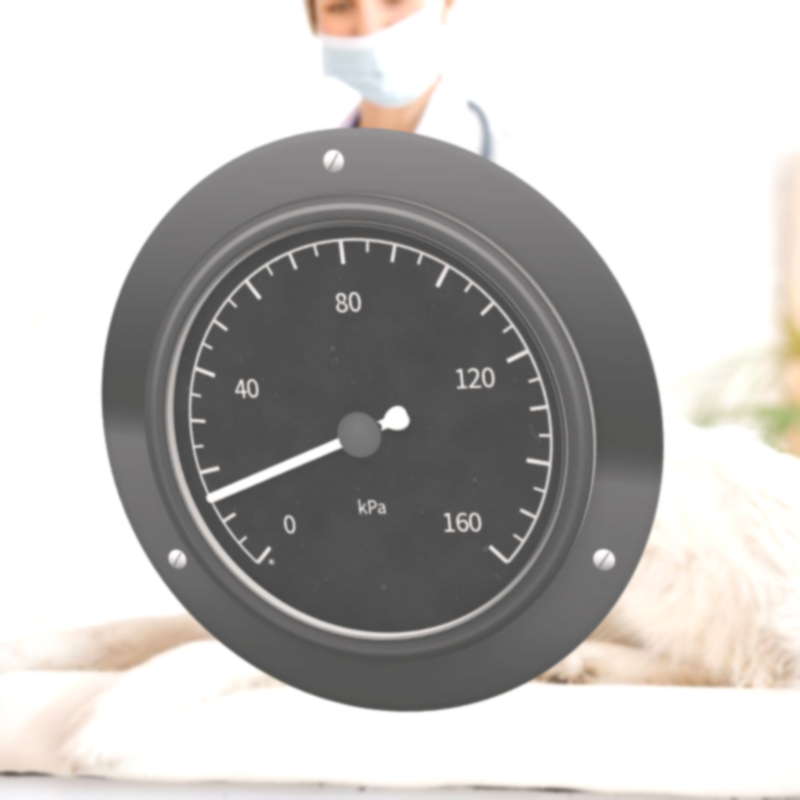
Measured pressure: 15 kPa
